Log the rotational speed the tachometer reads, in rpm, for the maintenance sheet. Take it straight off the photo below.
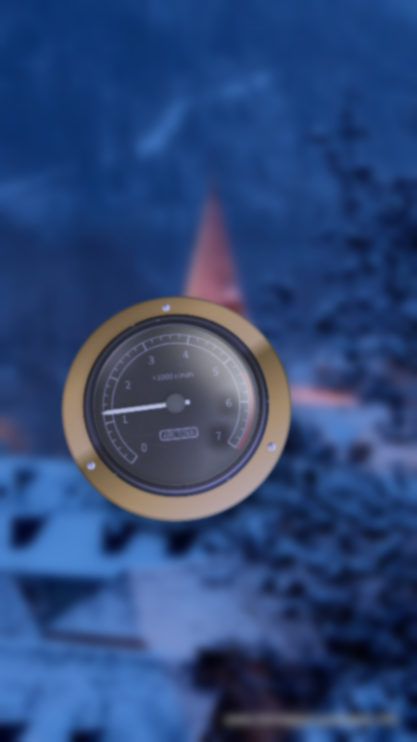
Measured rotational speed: 1200 rpm
